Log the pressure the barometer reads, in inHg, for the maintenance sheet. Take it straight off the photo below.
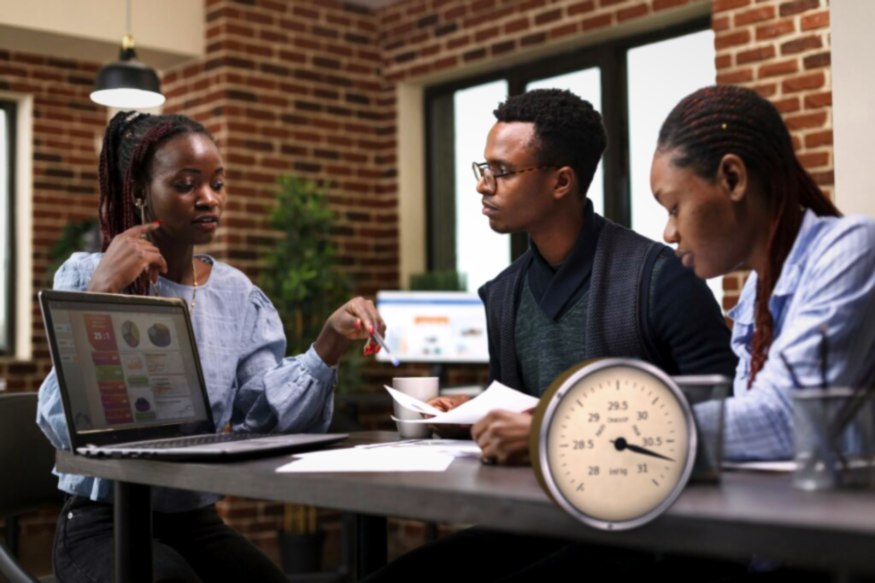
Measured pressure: 30.7 inHg
